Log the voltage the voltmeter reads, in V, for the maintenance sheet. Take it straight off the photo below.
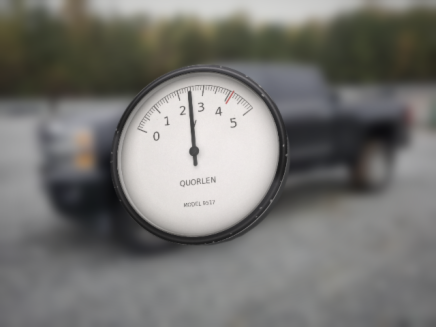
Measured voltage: 2.5 V
